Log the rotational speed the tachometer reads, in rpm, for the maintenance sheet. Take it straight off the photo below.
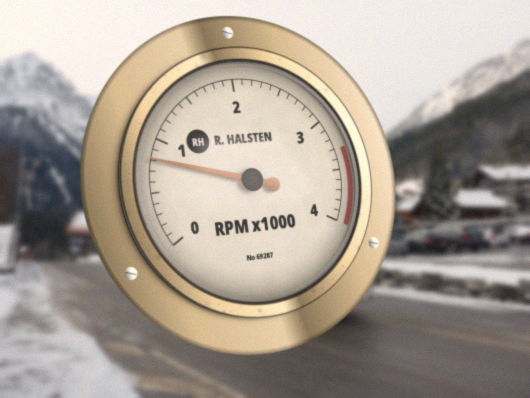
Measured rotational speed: 800 rpm
